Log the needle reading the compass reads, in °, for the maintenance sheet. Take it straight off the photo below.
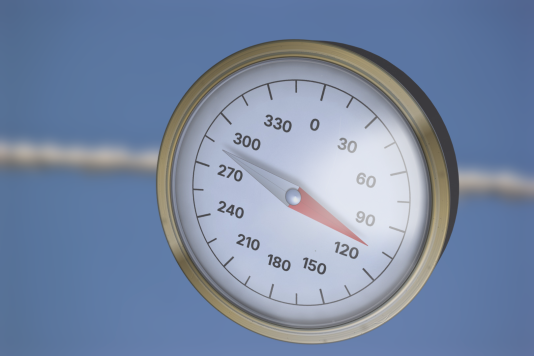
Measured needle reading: 105 °
